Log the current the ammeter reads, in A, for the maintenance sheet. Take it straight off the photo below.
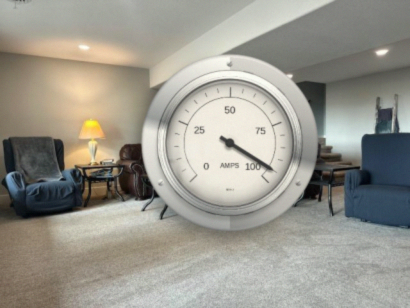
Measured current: 95 A
